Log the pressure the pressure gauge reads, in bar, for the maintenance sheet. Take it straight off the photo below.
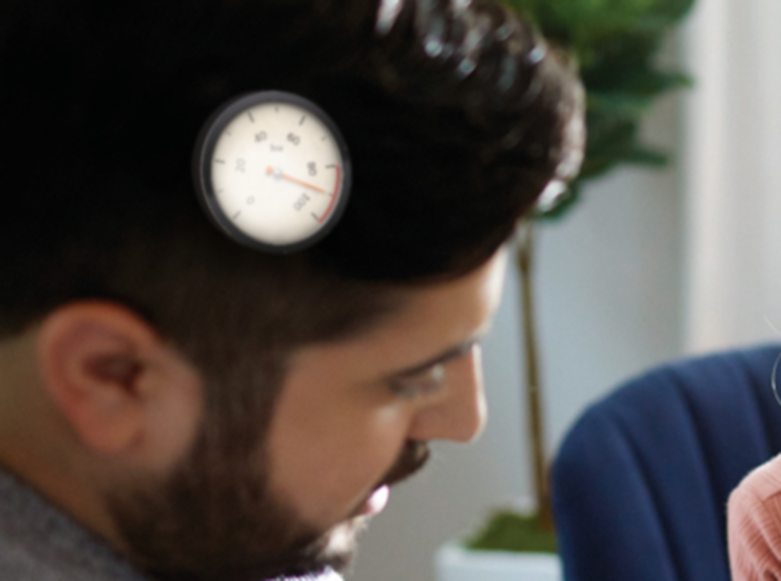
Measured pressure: 90 bar
